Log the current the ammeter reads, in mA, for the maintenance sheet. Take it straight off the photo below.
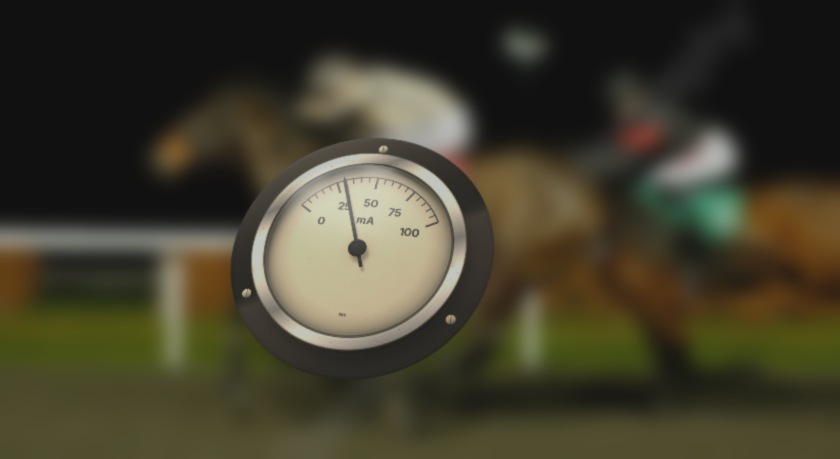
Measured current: 30 mA
